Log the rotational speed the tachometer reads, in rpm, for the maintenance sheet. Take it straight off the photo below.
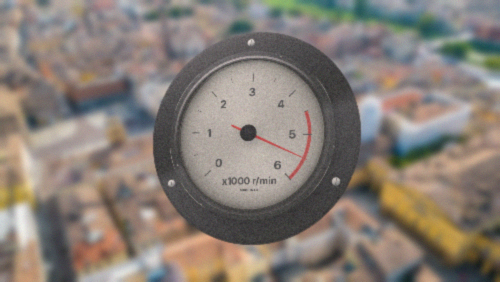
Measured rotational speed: 5500 rpm
